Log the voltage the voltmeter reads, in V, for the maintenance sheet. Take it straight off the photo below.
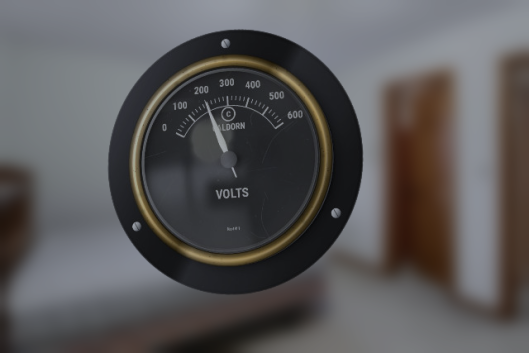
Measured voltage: 200 V
